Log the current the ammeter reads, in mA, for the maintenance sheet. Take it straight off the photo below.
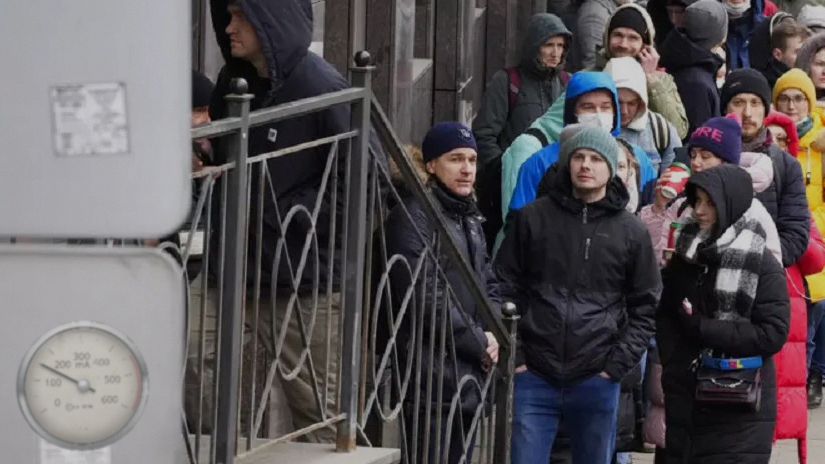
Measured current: 150 mA
